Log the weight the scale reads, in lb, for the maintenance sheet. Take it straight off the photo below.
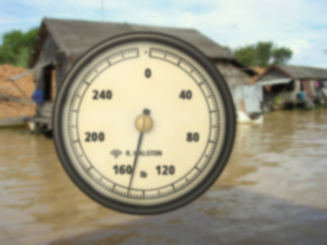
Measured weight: 150 lb
